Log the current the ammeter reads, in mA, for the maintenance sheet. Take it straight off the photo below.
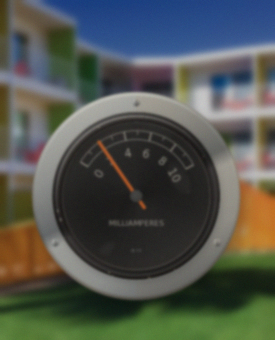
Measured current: 2 mA
